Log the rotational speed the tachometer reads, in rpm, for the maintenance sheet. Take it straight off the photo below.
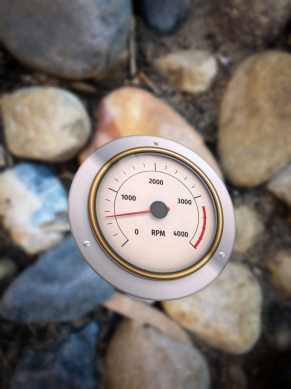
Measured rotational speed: 500 rpm
